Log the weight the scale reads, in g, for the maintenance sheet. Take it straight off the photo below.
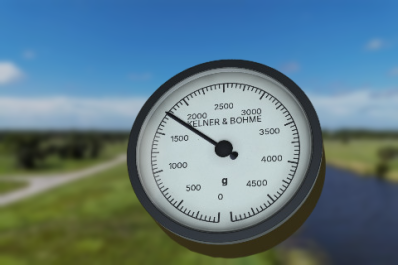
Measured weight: 1750 g
